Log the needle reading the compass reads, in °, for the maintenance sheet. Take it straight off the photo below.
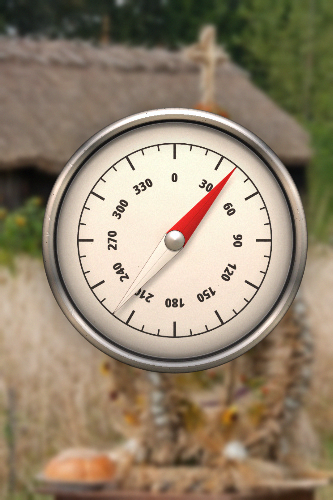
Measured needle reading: 40 °
